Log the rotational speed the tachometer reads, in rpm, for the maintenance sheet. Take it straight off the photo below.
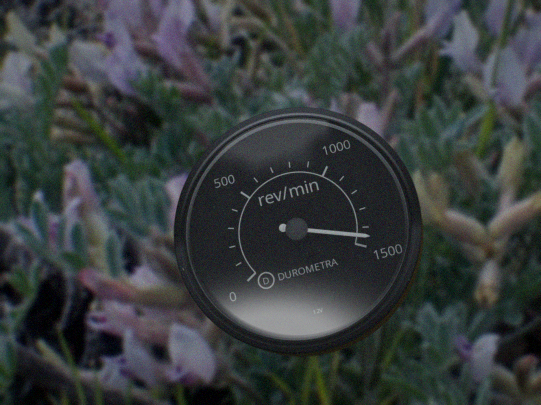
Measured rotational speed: 1450 rpm
